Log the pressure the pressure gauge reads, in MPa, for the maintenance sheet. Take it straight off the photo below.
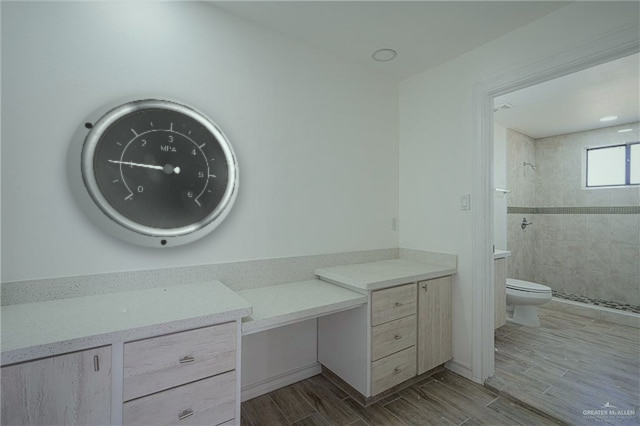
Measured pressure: 1 MPa
